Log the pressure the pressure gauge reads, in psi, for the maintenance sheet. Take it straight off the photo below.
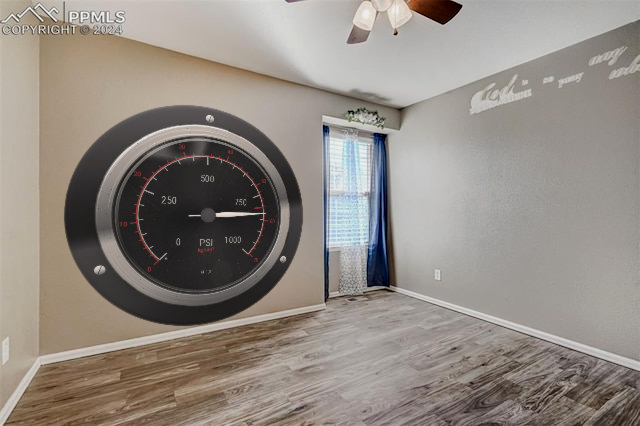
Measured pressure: 825 psi
